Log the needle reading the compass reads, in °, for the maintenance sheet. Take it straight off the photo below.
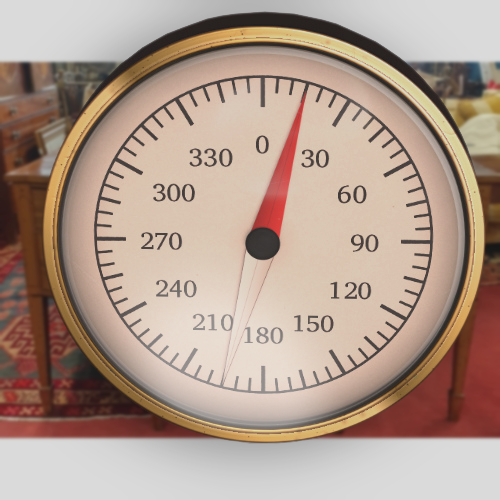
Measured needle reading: 15 °
